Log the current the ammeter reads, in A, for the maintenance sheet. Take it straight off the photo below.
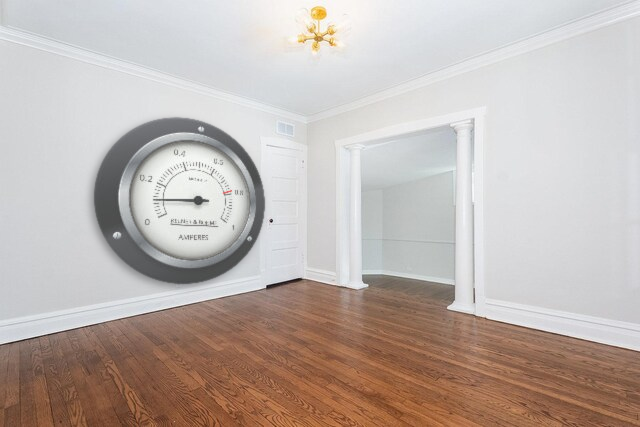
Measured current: 0.1 A
